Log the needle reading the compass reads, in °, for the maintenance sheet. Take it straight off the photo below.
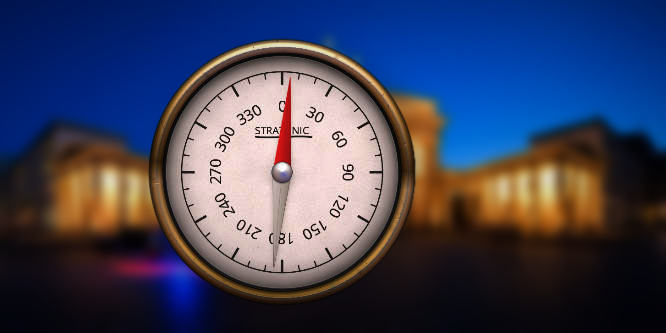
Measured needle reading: 5 °
